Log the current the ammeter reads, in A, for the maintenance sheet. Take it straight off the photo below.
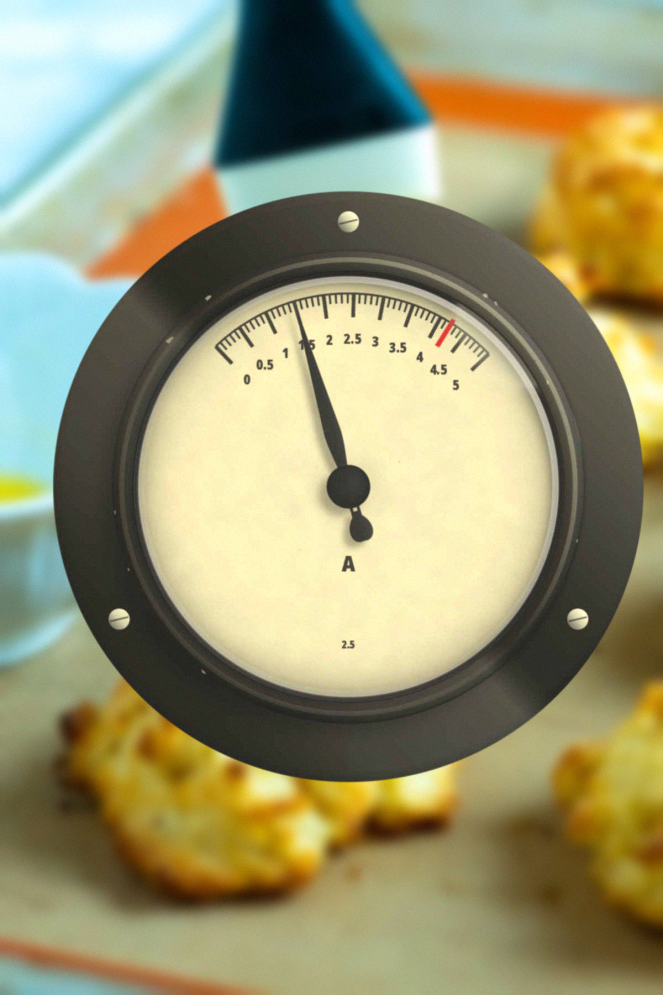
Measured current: 1.5 A
